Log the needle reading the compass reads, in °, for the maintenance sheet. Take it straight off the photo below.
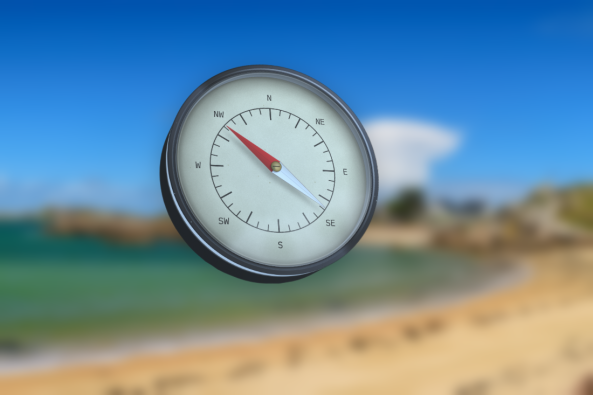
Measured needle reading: 310 °
